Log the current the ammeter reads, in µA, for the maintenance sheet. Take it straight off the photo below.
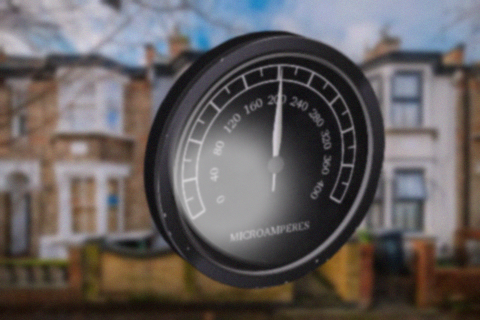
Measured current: 200 µA
